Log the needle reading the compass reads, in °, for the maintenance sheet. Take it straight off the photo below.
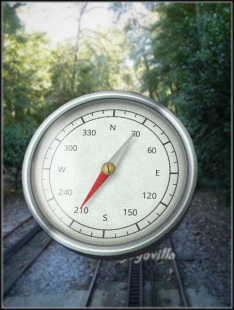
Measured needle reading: 210 °
